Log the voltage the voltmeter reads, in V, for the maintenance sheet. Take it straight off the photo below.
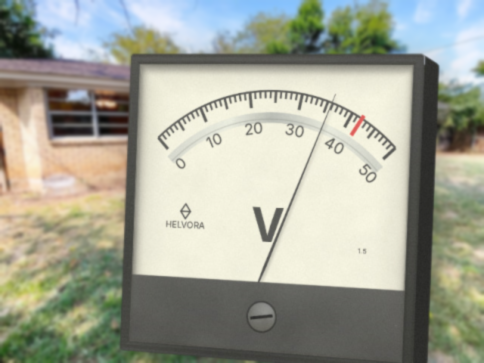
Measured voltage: 36 V
